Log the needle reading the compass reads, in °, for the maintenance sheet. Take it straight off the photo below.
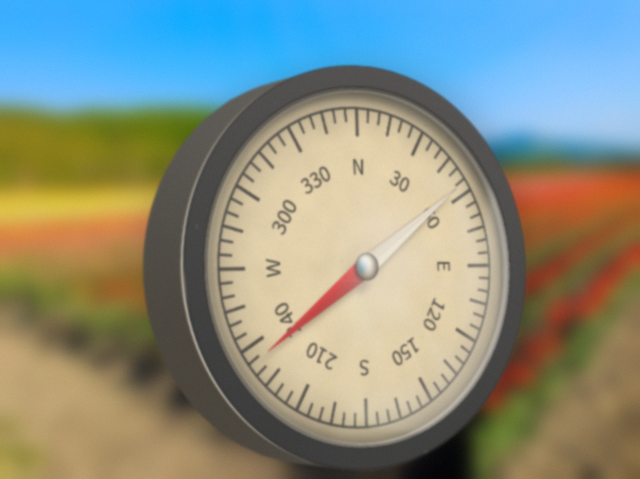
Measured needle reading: 235 °
